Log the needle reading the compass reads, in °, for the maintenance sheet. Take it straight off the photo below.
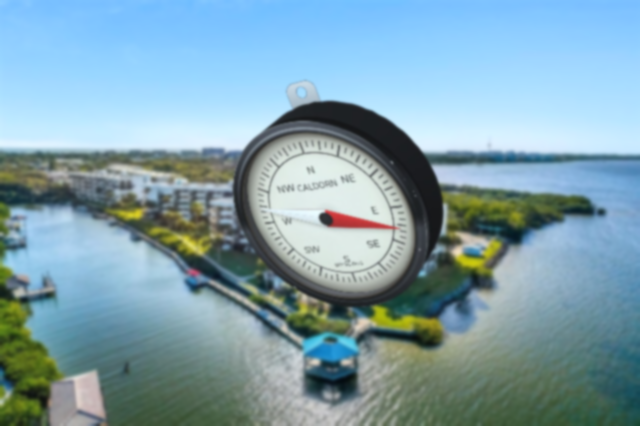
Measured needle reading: 105 °
